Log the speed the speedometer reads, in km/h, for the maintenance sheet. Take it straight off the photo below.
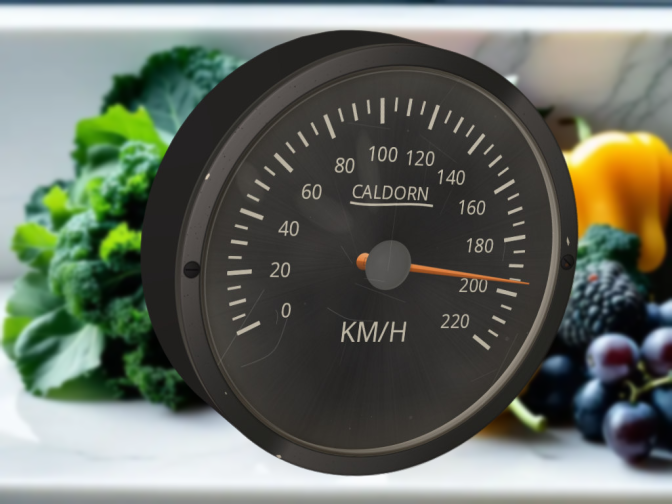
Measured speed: 195 km/h
